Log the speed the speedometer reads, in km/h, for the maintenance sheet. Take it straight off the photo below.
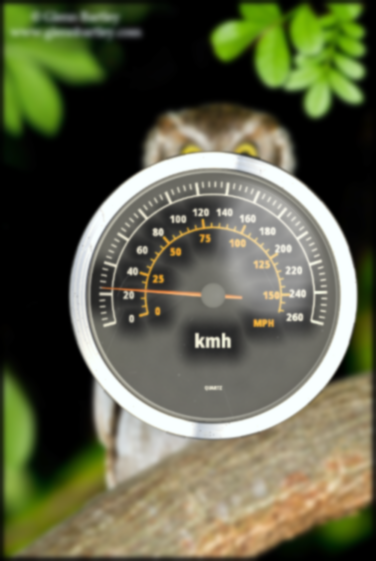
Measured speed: 24 km/h
